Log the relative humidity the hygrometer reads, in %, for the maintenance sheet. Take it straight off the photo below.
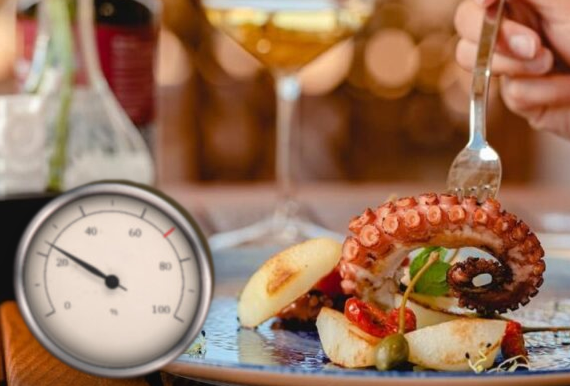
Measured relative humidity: 25 %
